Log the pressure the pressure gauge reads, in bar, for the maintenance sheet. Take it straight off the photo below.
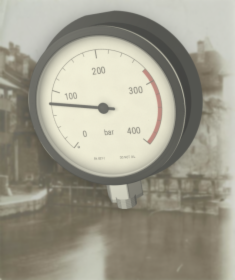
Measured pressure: 80 bar
